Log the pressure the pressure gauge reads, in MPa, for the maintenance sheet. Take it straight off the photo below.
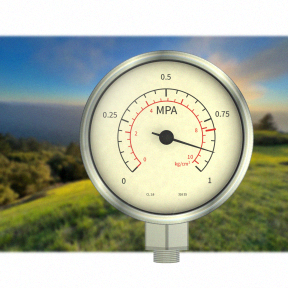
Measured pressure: 0.9 MPa
